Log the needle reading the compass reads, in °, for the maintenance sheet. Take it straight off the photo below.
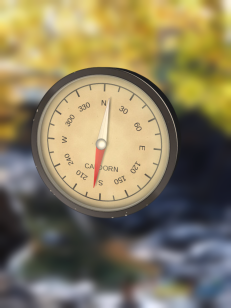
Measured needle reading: 187.5 °
